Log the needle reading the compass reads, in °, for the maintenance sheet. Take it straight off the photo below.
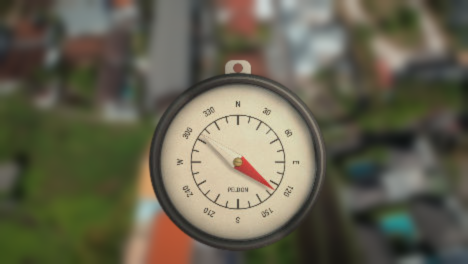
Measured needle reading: 127.5 °
